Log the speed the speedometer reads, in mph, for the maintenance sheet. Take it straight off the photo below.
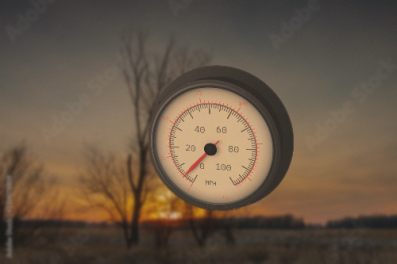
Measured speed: 5 mph
